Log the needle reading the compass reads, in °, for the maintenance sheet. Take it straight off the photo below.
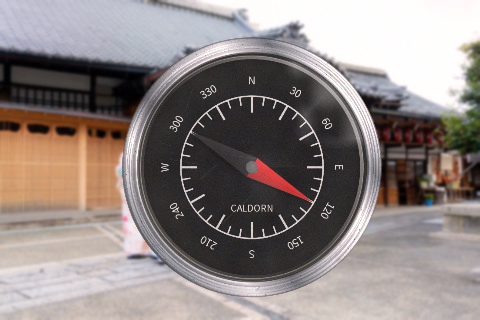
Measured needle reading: 120 °
